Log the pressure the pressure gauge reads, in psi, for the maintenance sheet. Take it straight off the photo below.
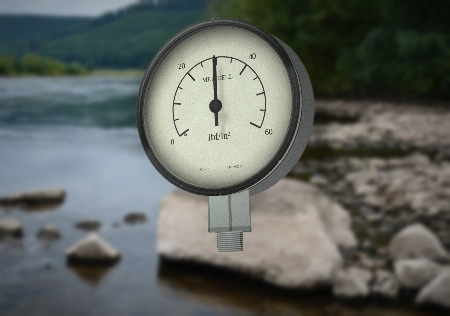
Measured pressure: 30 psi
